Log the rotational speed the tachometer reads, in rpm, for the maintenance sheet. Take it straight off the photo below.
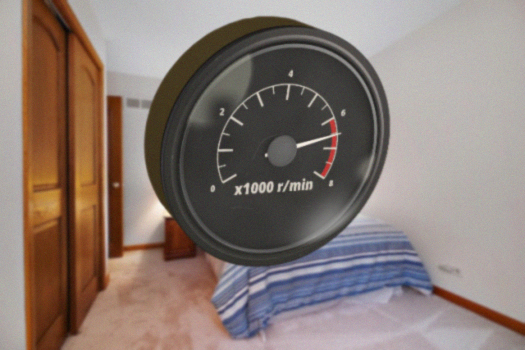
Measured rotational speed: 6500 rpm
